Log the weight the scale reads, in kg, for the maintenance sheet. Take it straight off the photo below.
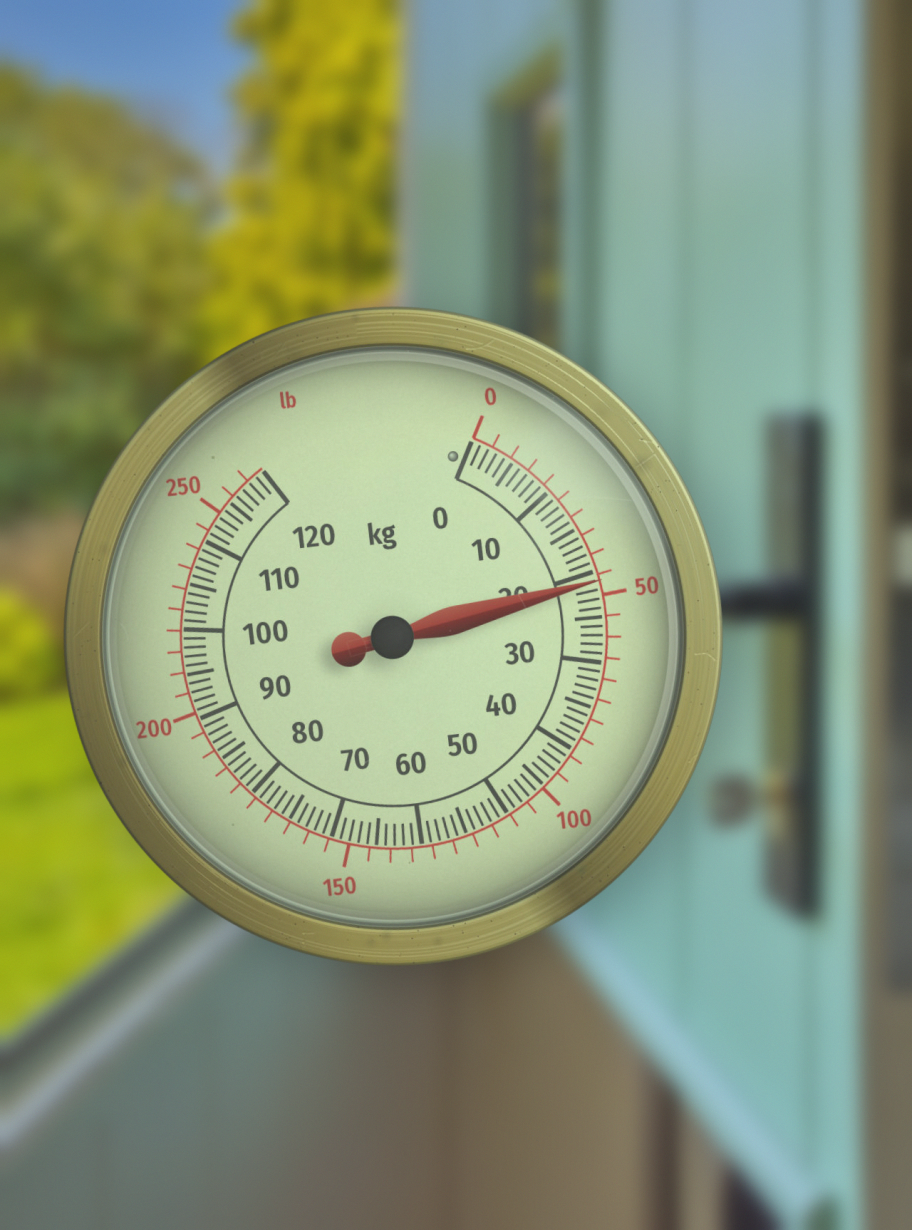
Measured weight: 21 kg
